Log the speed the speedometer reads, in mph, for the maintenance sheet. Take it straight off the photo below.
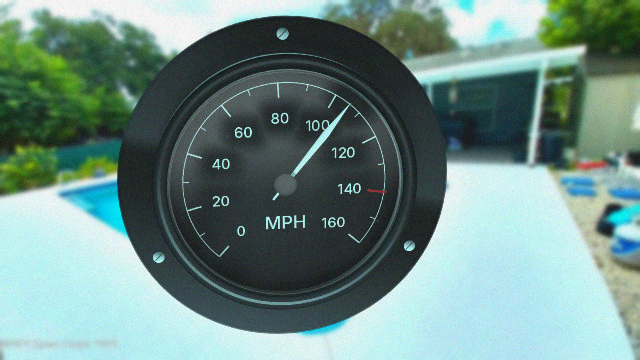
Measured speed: 105 mph
